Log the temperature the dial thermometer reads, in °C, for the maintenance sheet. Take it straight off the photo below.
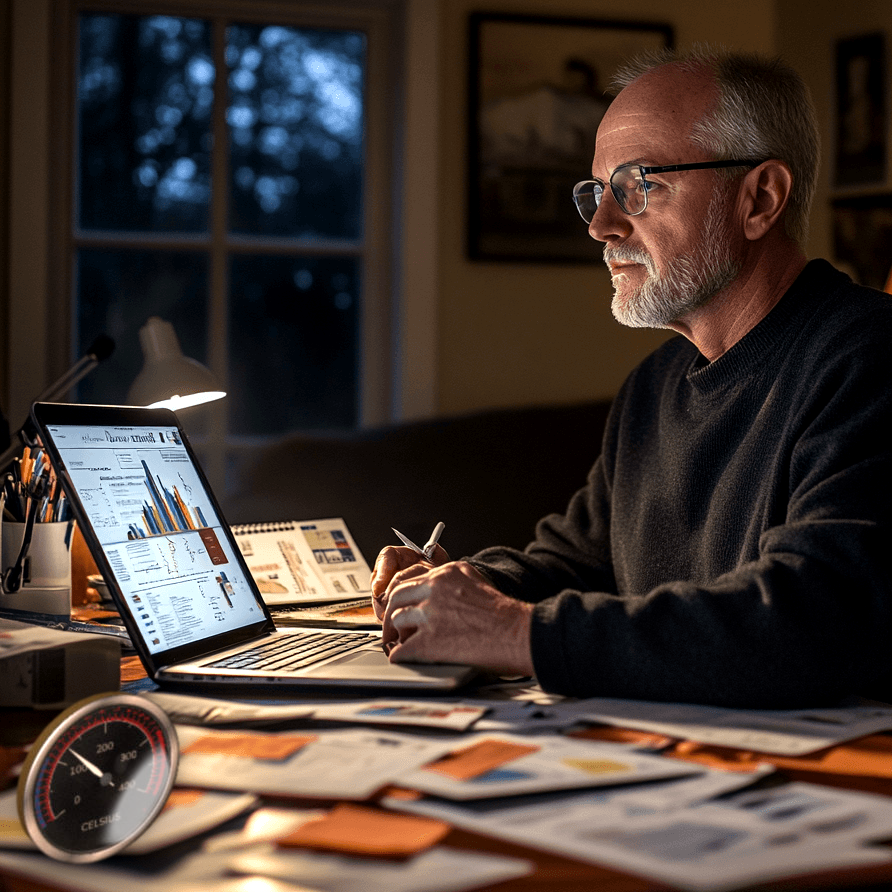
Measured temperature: 125 °C
